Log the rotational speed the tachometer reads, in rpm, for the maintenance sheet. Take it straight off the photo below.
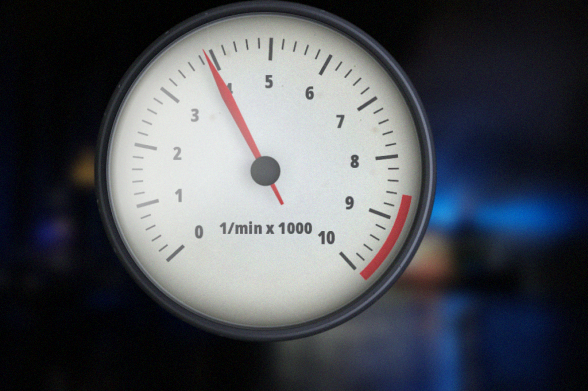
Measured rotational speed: 3900 rpm
